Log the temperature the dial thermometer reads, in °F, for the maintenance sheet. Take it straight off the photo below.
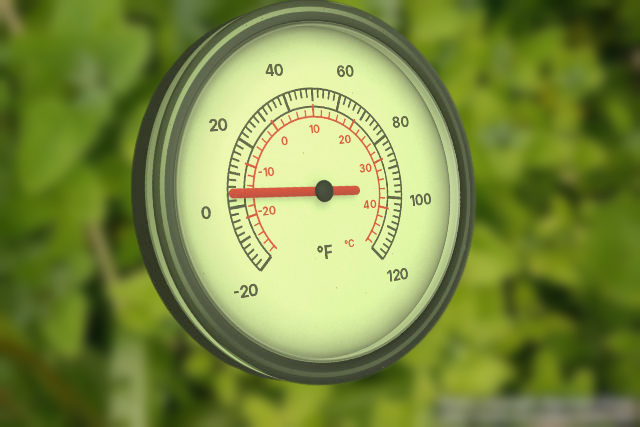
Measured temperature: 4 °F
